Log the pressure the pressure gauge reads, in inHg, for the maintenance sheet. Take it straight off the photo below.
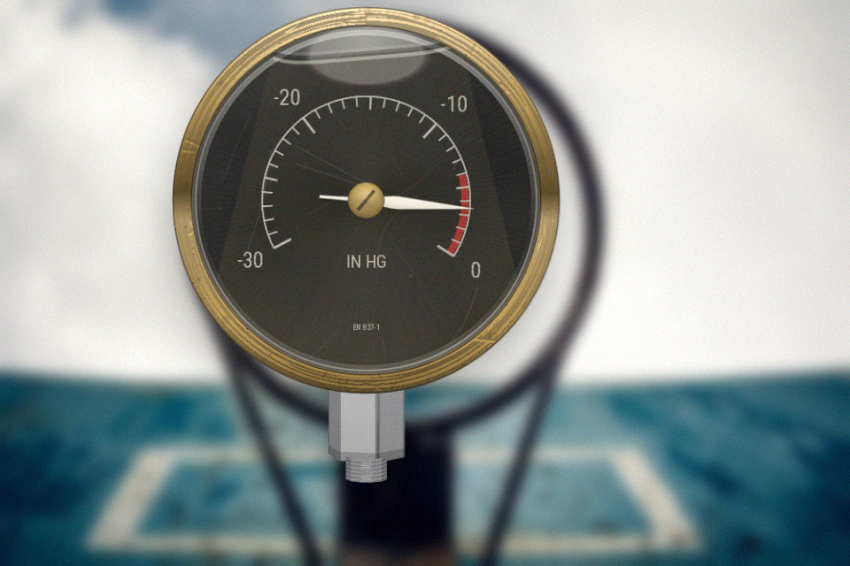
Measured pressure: -3.5 inHg
